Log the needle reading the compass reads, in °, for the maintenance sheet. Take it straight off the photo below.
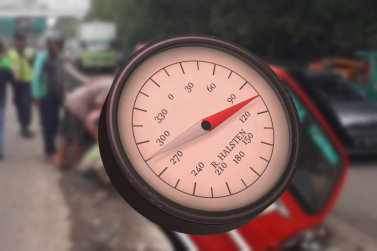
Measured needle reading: 105 °
